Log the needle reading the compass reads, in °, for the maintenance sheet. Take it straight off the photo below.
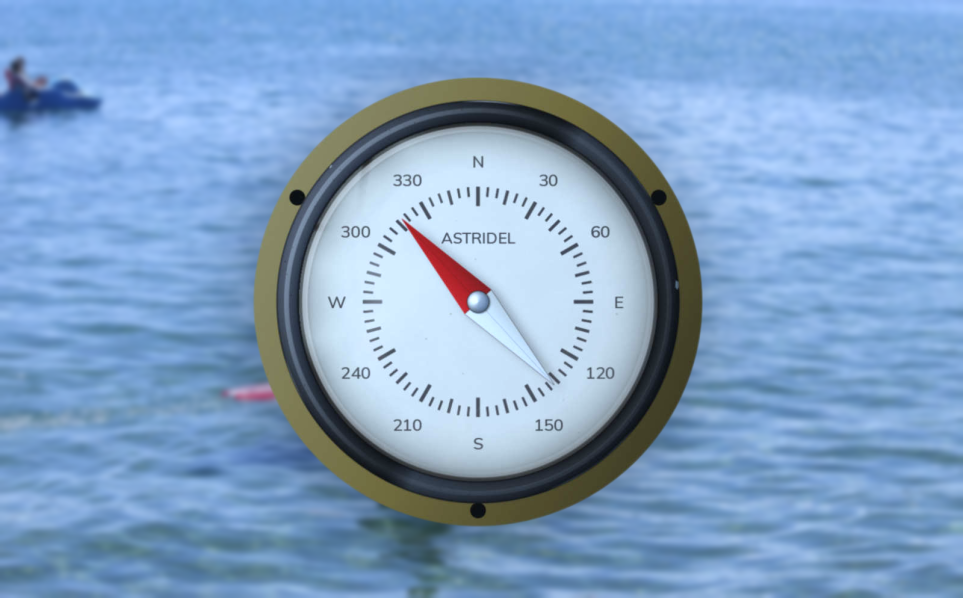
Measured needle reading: 317.5 °
